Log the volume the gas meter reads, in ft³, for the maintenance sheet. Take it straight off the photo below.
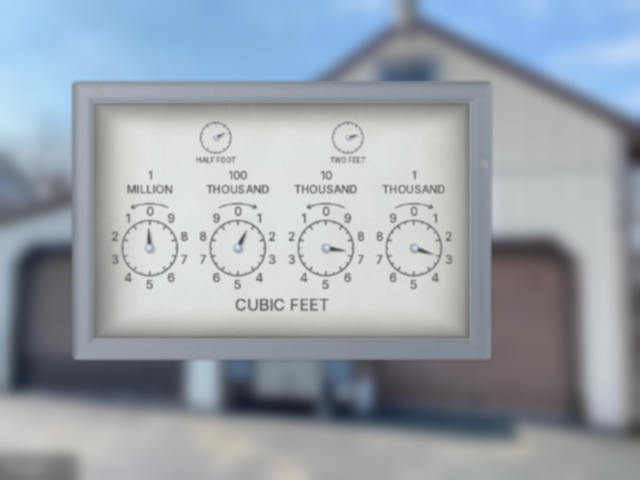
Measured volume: 7300 ft³
